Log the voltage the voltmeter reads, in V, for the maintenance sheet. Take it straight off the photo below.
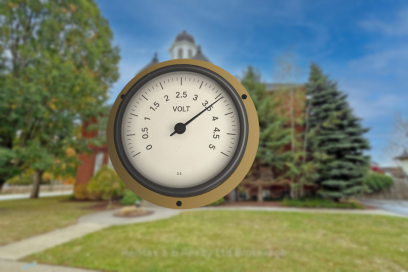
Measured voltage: 3.6 V
